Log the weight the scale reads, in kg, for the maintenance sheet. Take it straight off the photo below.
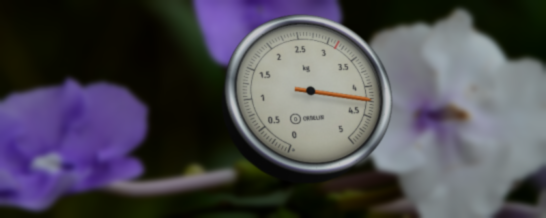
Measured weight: 4.25 kg
